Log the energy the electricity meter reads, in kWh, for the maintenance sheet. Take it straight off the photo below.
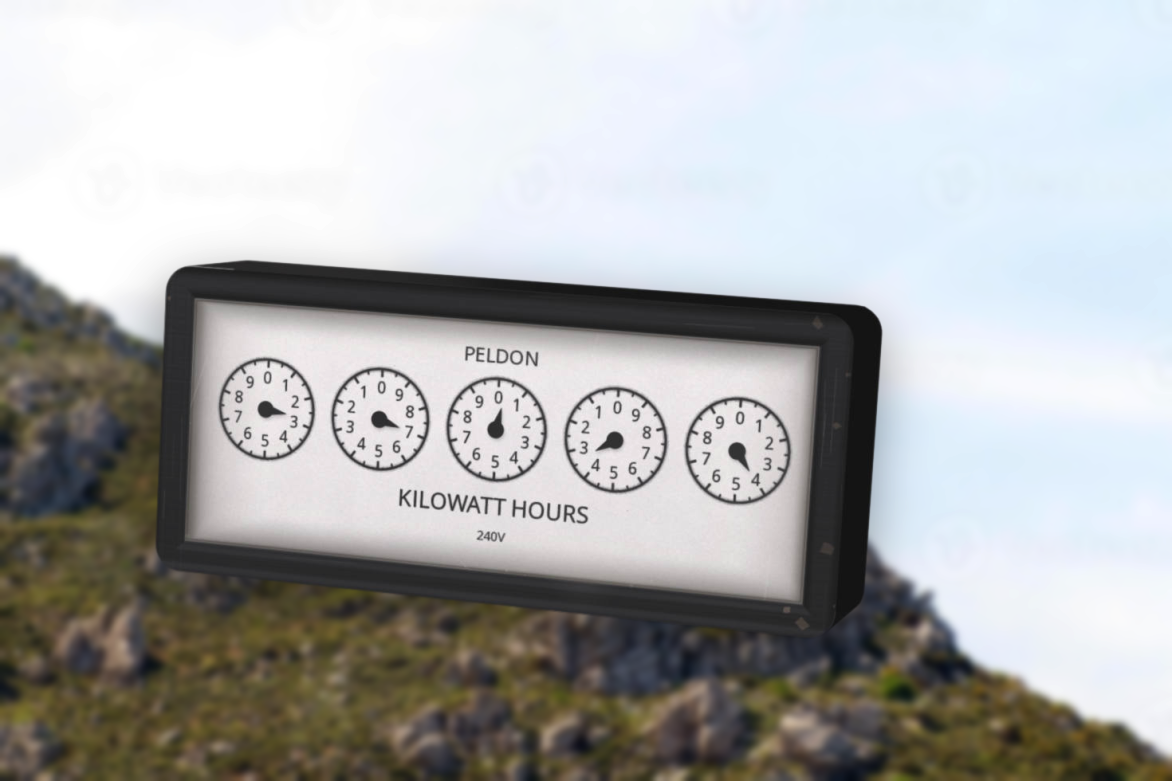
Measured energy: 27034 kWh
